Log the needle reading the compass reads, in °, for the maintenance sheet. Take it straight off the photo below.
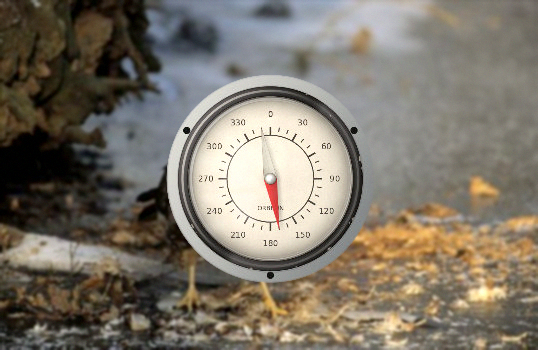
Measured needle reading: 170 °
